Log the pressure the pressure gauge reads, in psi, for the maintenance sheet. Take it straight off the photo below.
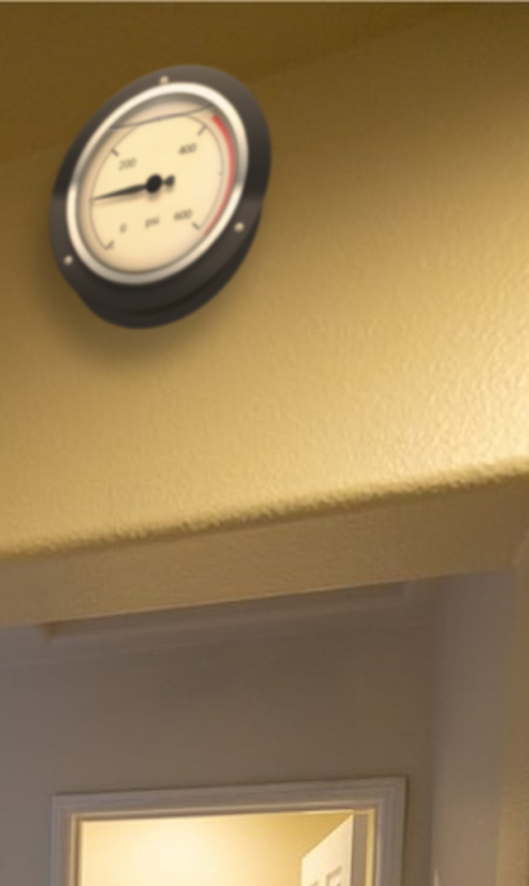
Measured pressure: 100 psi
